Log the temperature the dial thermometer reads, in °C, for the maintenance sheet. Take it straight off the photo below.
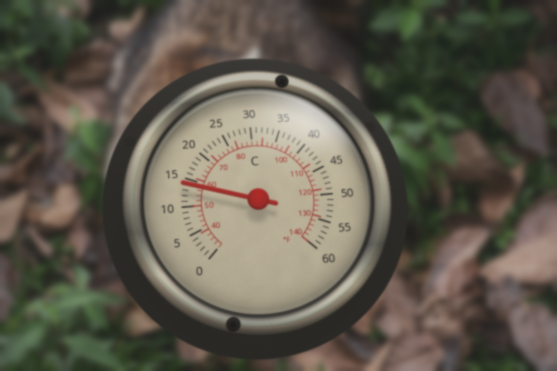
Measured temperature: 14 °C
